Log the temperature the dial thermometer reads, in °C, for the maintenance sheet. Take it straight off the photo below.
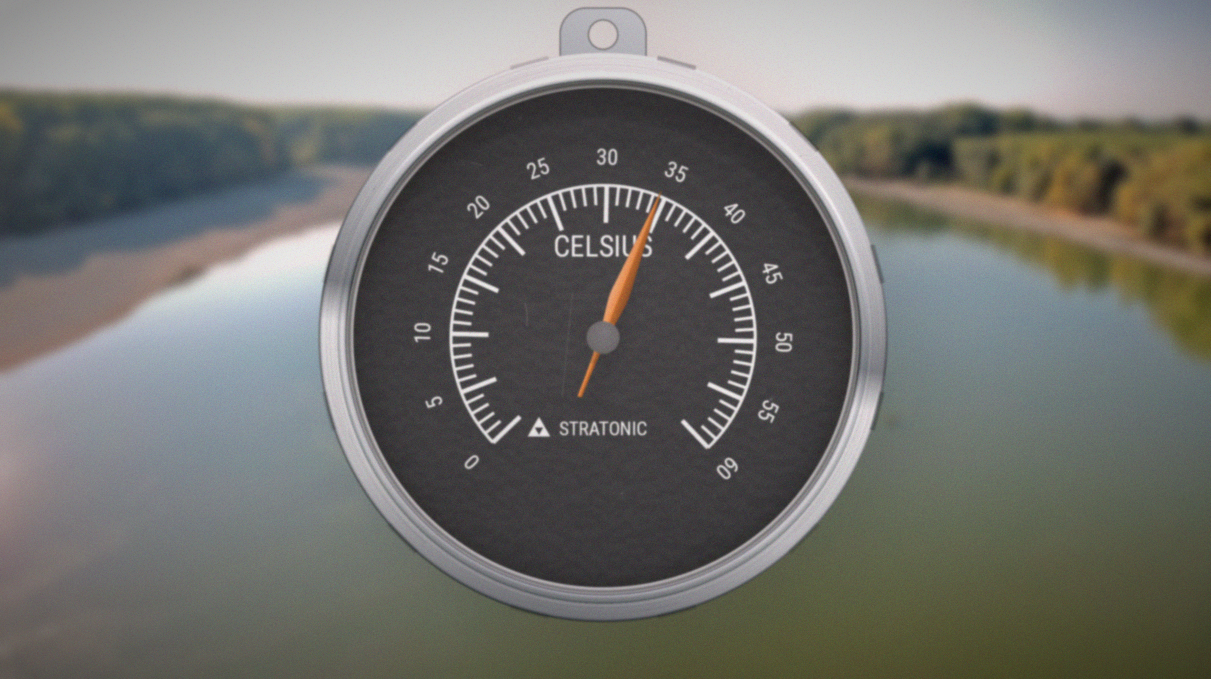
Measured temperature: 34.5 °C
